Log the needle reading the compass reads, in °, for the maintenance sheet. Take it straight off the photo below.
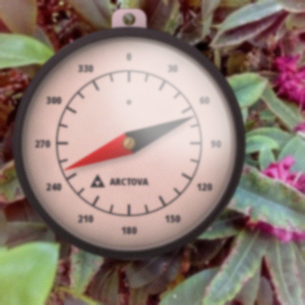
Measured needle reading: 247.5 °
